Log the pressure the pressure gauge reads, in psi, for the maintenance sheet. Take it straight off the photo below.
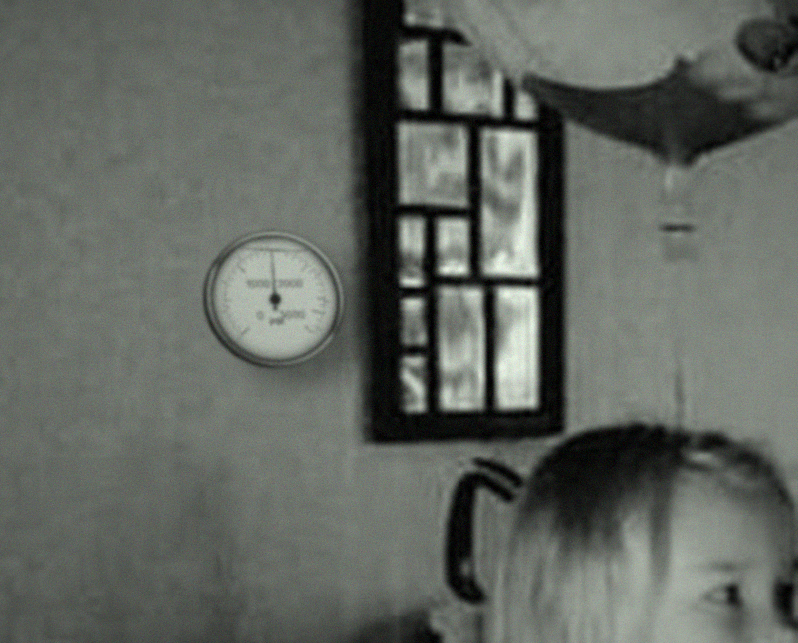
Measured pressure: 1500 psi
